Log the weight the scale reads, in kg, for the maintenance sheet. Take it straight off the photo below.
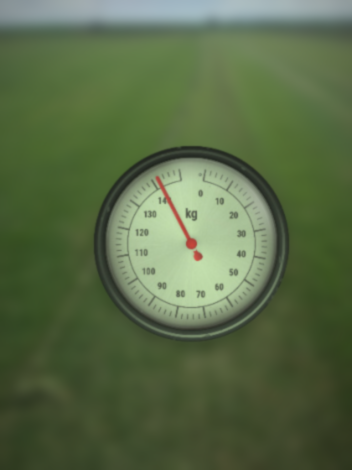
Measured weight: 142 kg
